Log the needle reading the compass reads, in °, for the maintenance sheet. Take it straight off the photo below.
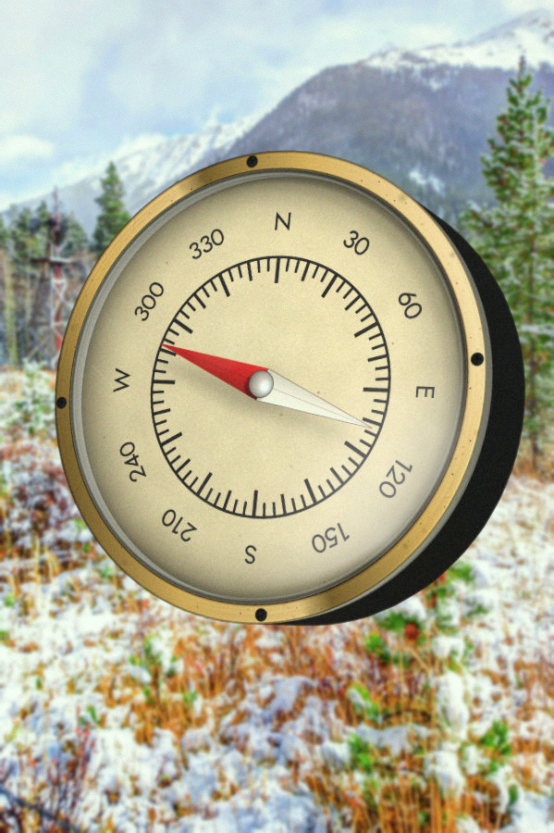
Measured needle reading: 287.5 °
